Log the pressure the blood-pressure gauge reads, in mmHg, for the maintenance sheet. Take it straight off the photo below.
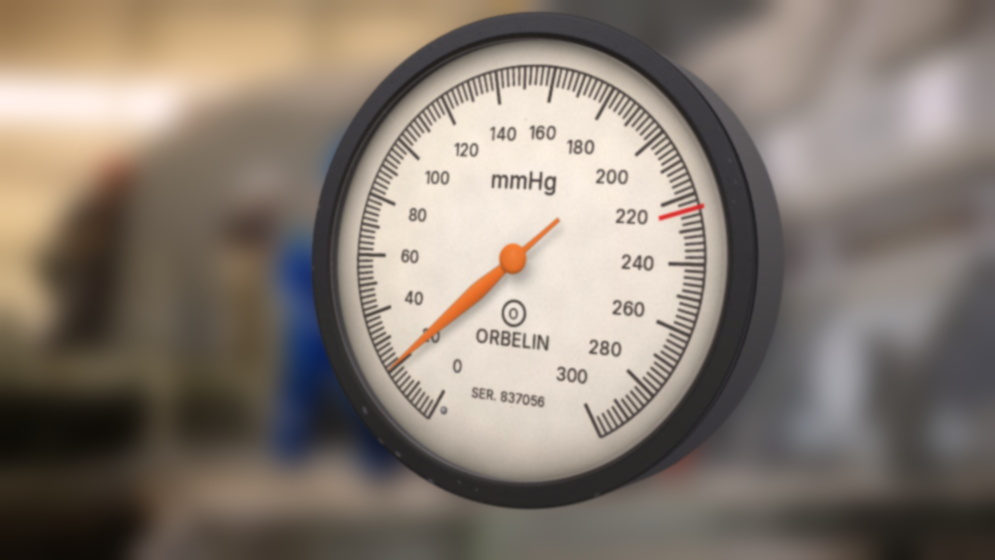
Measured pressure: 20 mmHg
